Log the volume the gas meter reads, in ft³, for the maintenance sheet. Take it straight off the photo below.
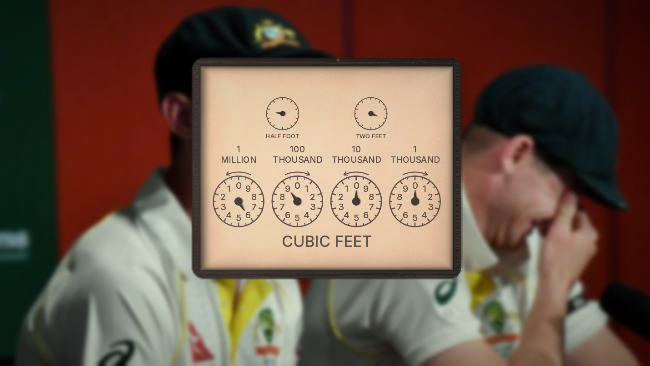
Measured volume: 590000 ft³
